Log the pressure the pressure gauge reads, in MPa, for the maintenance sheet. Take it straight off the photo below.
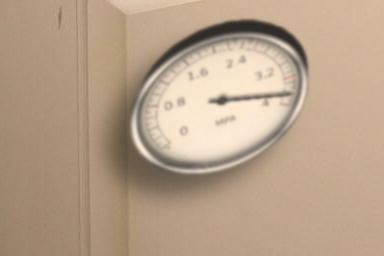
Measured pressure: 3.8 MPa
